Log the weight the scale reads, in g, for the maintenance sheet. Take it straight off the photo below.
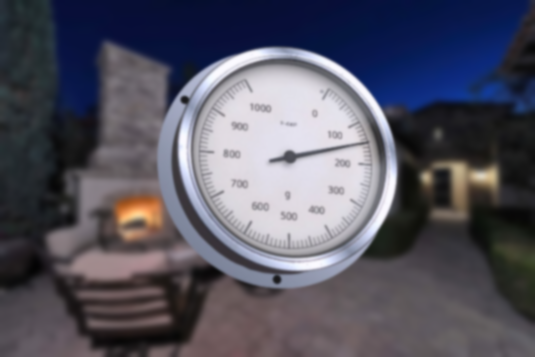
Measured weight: 150 g
